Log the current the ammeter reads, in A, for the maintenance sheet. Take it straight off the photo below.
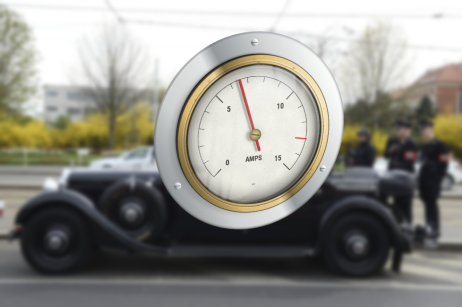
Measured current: 6.5 A
